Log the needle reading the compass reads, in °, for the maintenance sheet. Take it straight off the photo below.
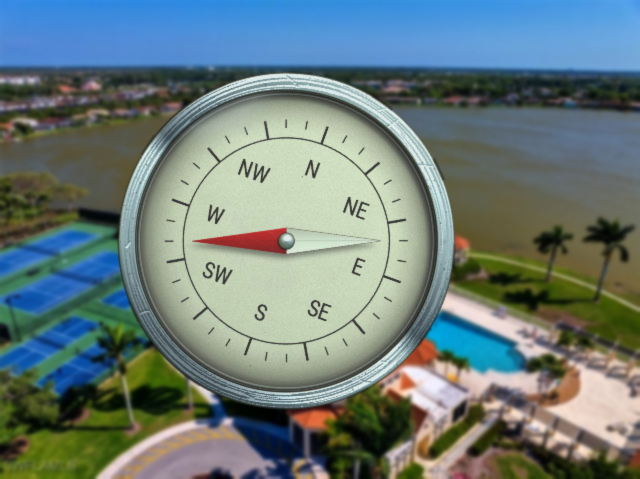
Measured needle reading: 250 °
